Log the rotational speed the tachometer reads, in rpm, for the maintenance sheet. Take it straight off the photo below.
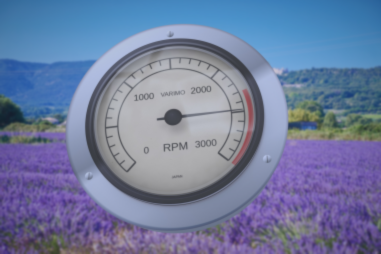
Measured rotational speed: 2500 rpm
